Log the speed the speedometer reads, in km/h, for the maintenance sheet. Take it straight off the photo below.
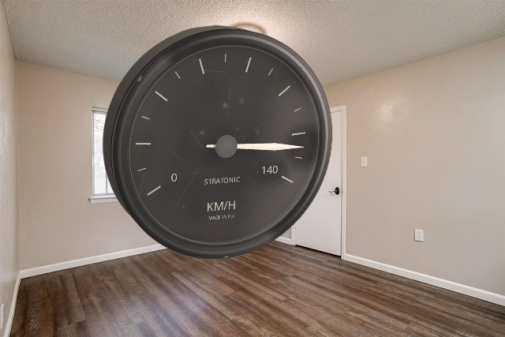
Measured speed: 125 km/h
